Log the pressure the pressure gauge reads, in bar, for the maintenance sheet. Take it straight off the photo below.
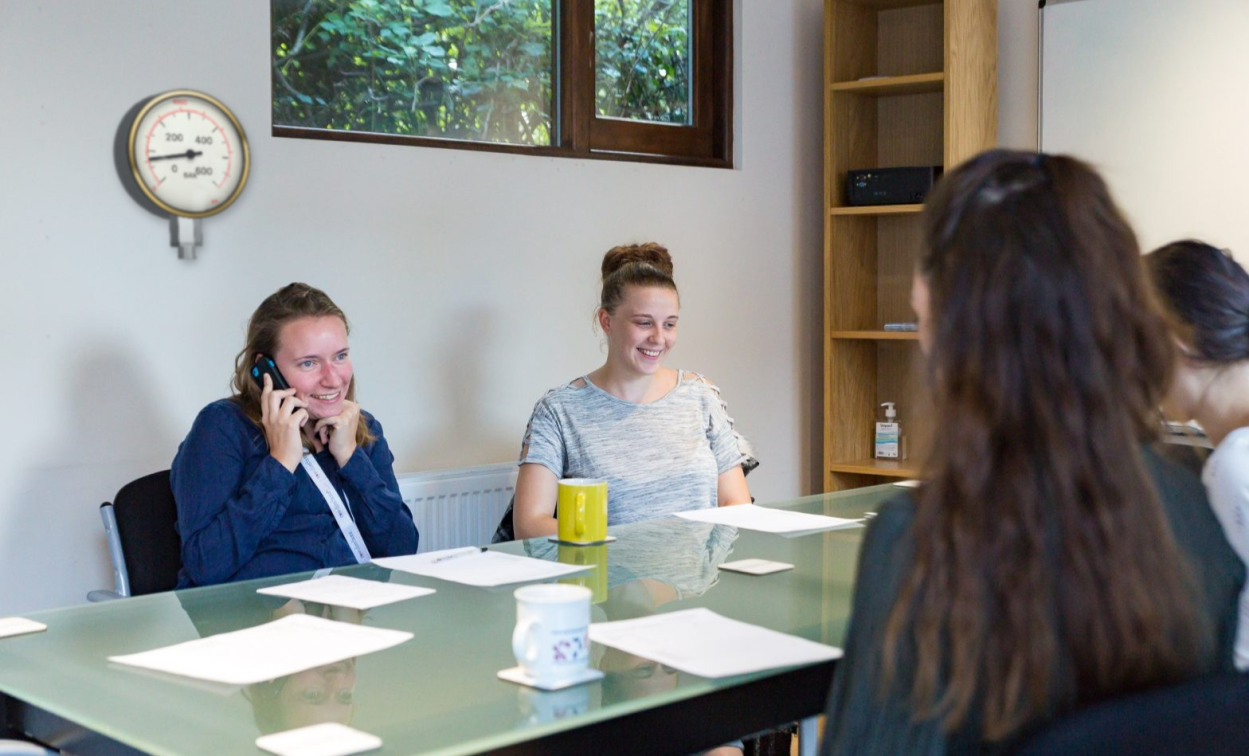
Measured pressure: 75 bar
